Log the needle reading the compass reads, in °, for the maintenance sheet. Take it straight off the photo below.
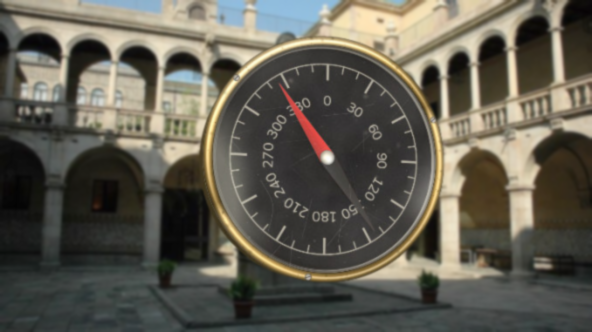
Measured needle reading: 325 °
